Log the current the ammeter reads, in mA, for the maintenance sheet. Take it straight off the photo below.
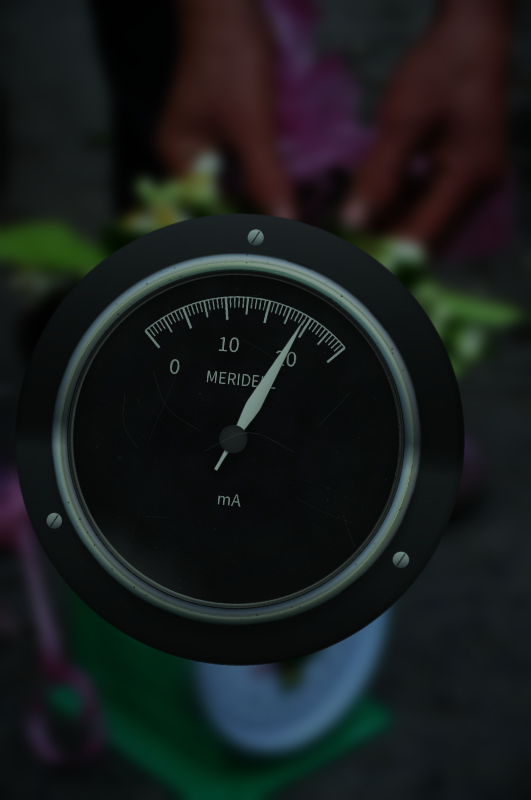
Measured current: 19.5 mA
